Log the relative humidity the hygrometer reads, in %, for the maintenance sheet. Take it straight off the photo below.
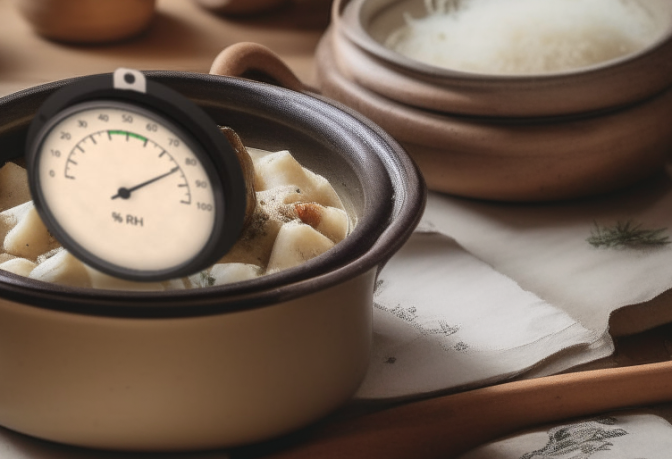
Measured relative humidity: 80 %
